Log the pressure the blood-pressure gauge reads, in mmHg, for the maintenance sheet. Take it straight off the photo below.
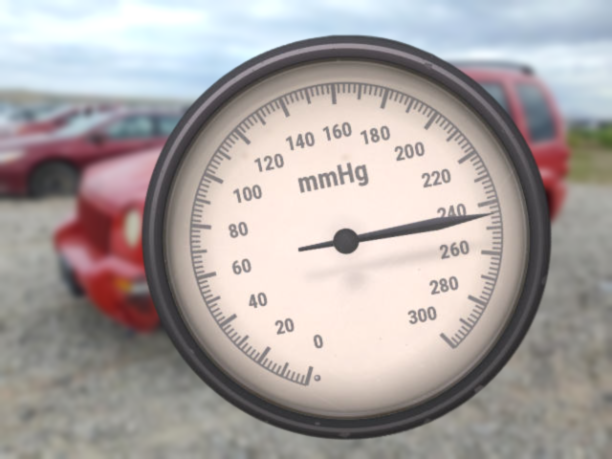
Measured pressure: 244 mmHg
